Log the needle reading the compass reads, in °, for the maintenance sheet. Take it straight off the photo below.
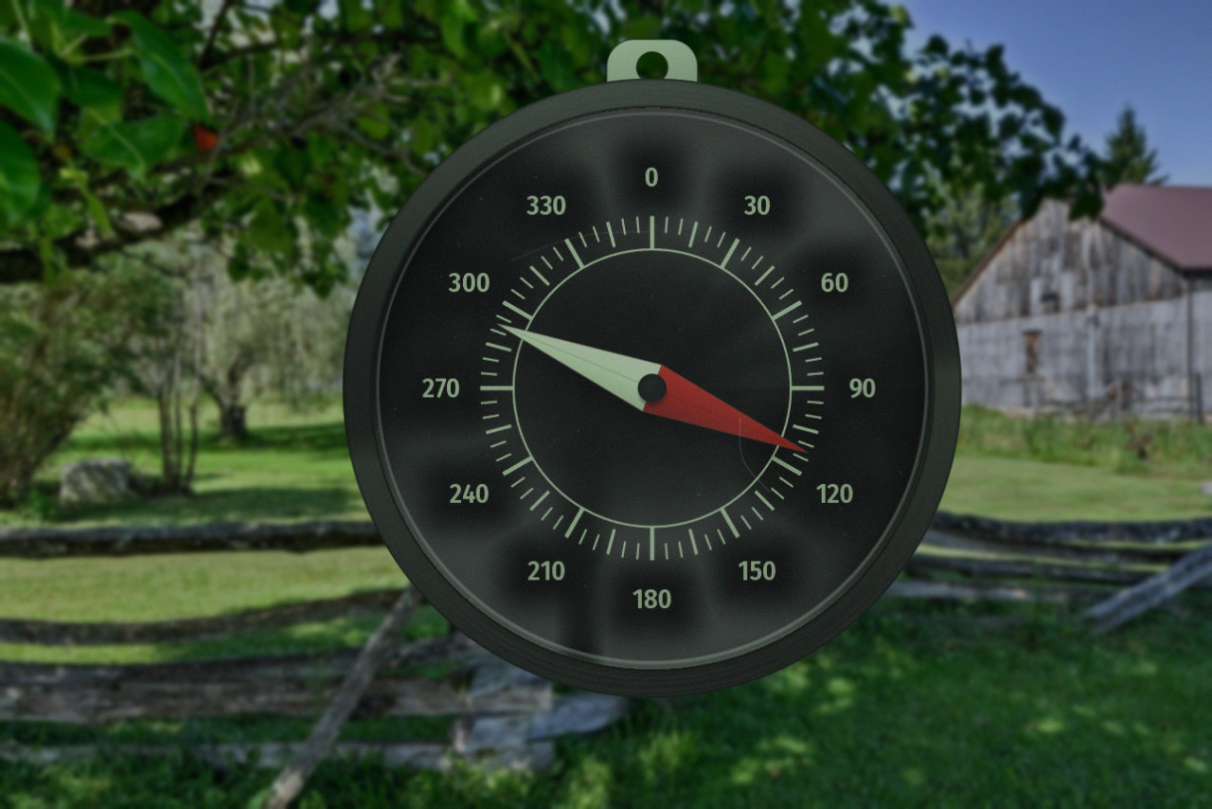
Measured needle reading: 112.5 °
